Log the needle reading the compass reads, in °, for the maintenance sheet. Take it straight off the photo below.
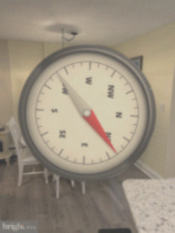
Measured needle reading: 50 °
